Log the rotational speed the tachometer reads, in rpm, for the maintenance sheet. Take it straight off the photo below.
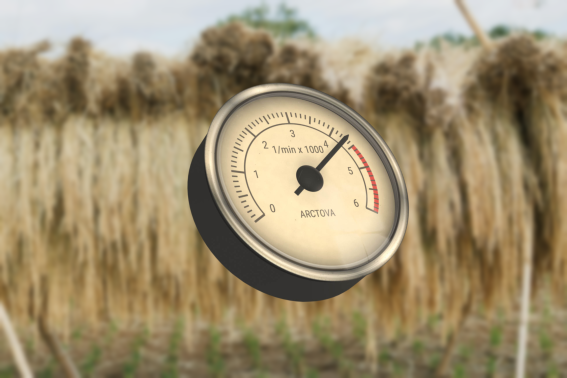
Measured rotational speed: 4300 rpm
